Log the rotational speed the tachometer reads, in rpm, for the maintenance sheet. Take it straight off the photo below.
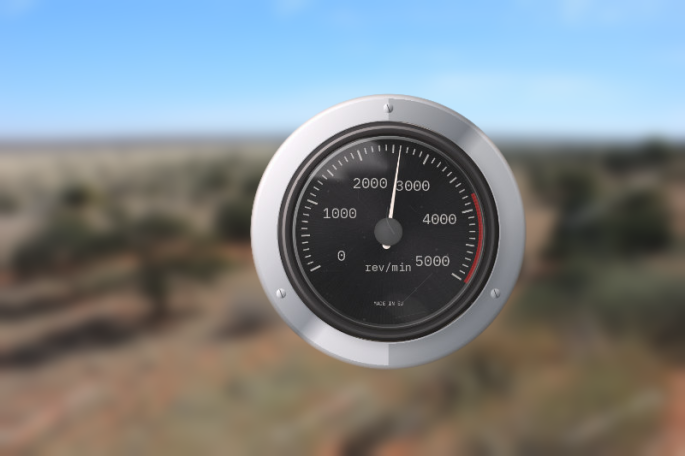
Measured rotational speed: 2600 rpm
